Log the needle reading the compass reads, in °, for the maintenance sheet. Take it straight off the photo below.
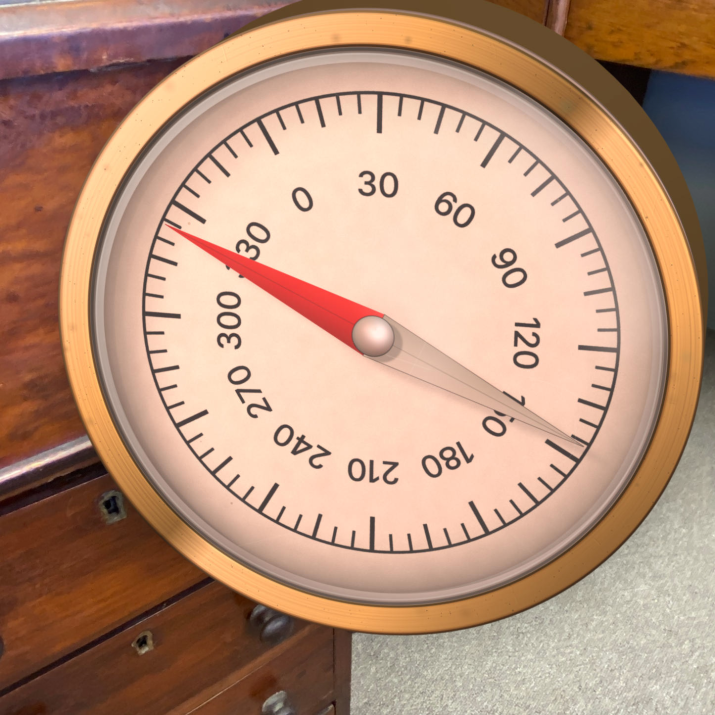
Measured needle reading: 325 °
